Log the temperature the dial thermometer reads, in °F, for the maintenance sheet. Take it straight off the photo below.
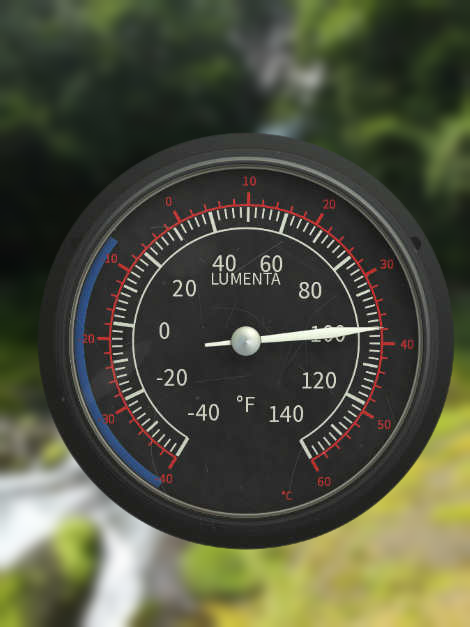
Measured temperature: 100 °F
